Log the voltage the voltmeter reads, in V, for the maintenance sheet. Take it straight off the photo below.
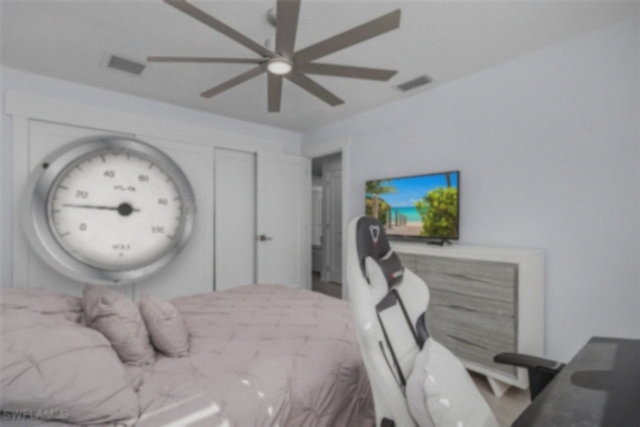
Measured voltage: 12.5 V
